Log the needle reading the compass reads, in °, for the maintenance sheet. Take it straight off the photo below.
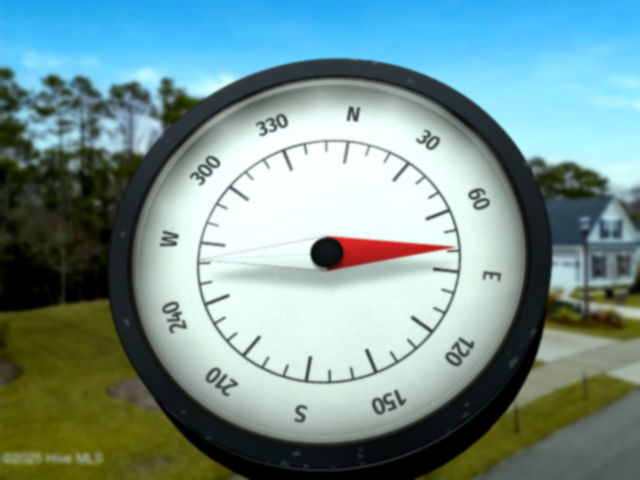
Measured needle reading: 80 °
